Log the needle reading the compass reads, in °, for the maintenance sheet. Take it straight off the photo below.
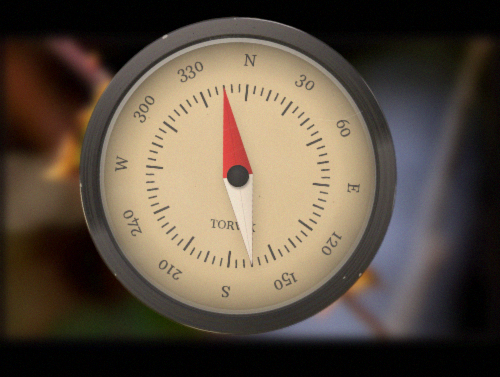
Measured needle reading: 345 °
